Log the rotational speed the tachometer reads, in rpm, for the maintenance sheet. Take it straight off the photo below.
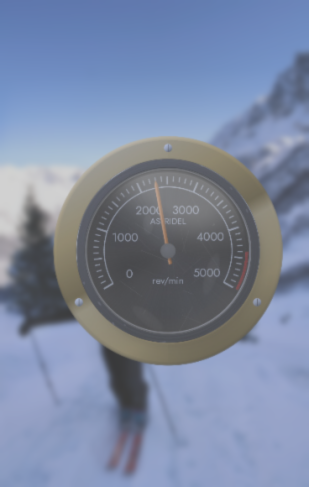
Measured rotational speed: 2300 rpm
